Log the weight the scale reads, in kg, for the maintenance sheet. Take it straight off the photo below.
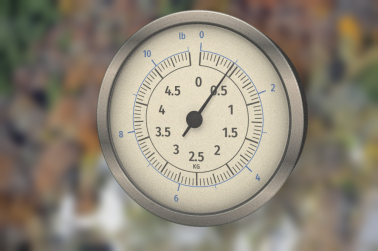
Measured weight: 0.45 kg
